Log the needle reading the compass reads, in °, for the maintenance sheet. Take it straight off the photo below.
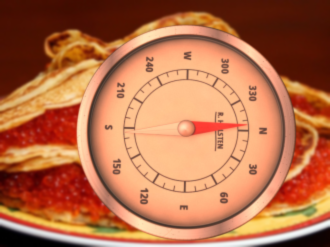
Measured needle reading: 355 °
